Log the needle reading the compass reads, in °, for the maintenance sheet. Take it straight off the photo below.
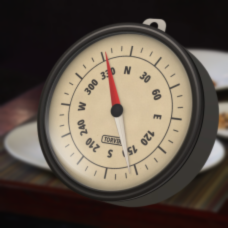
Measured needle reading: 335 °
